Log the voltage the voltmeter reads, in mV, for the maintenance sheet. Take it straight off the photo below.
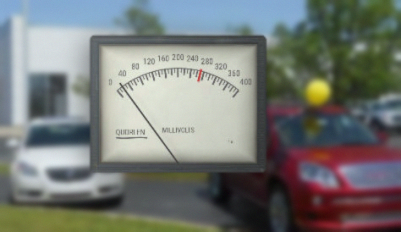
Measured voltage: 20 mV
